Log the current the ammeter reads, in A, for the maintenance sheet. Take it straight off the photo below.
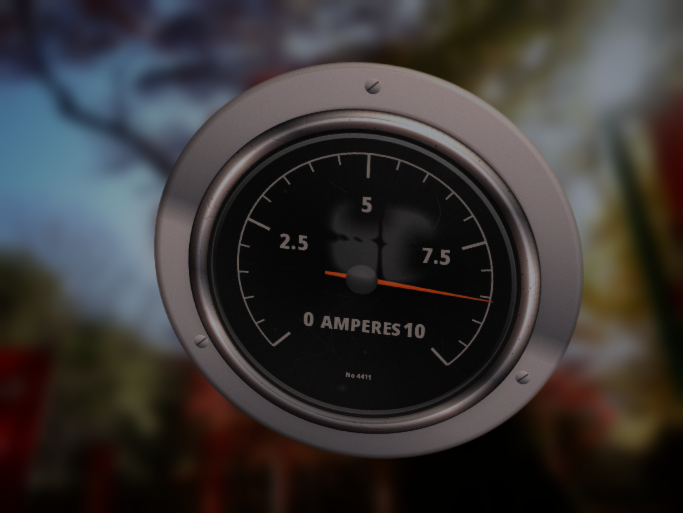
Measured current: 8.5 A
